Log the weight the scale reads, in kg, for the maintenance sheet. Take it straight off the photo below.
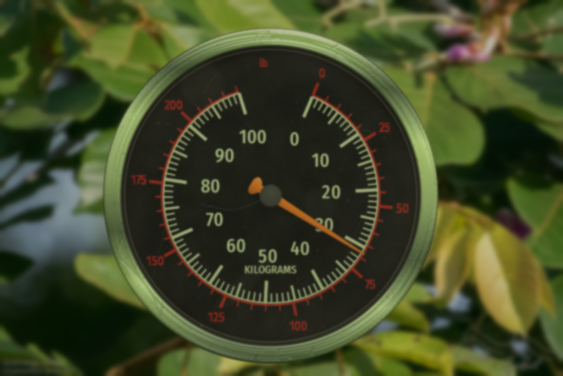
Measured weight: 31 kg
